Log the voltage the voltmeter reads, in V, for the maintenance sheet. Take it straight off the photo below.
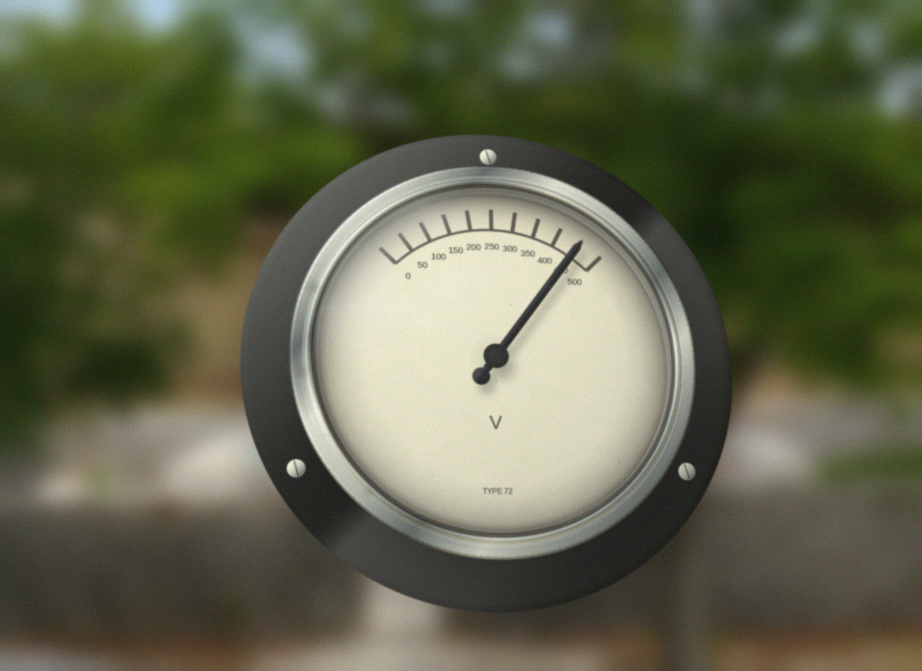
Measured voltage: 450 V
